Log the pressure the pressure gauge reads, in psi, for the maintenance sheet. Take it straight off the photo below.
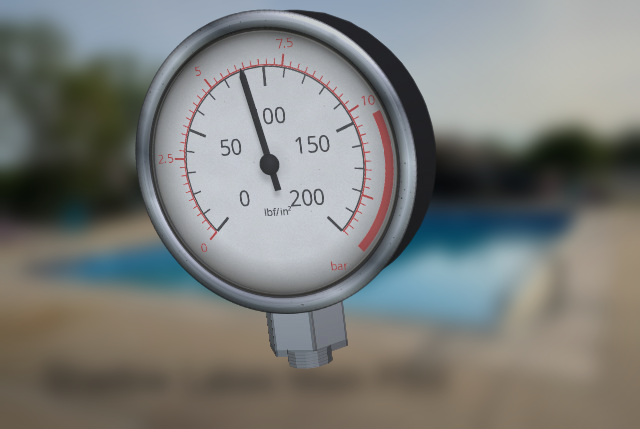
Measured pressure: 90 psi
